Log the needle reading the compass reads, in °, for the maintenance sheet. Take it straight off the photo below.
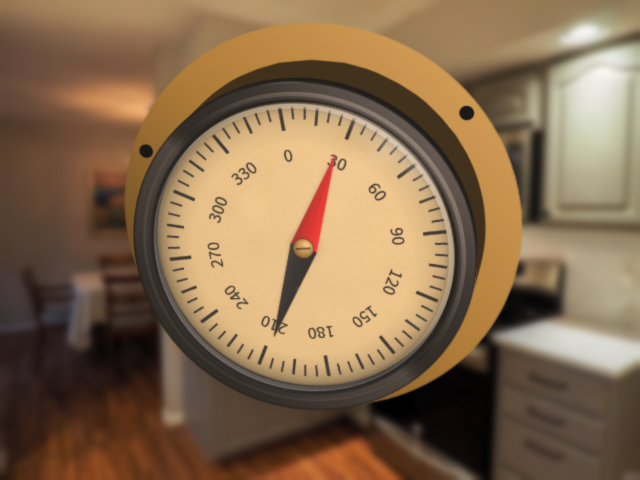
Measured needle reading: 27.5 °
